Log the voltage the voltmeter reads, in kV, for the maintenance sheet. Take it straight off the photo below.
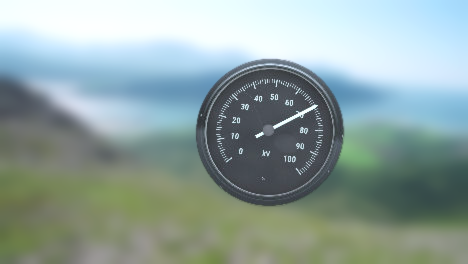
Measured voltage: 70 kV
